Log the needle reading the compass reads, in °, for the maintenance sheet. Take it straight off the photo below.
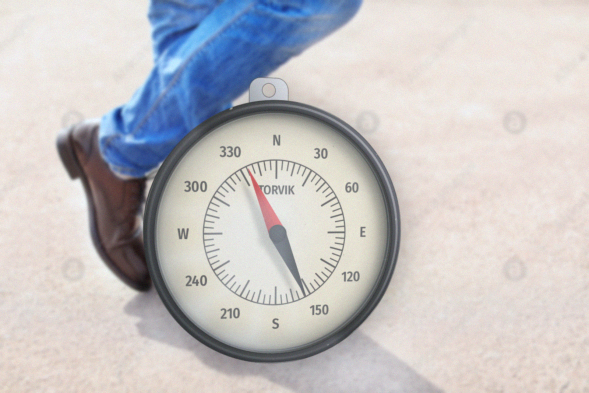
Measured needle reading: 335 °
